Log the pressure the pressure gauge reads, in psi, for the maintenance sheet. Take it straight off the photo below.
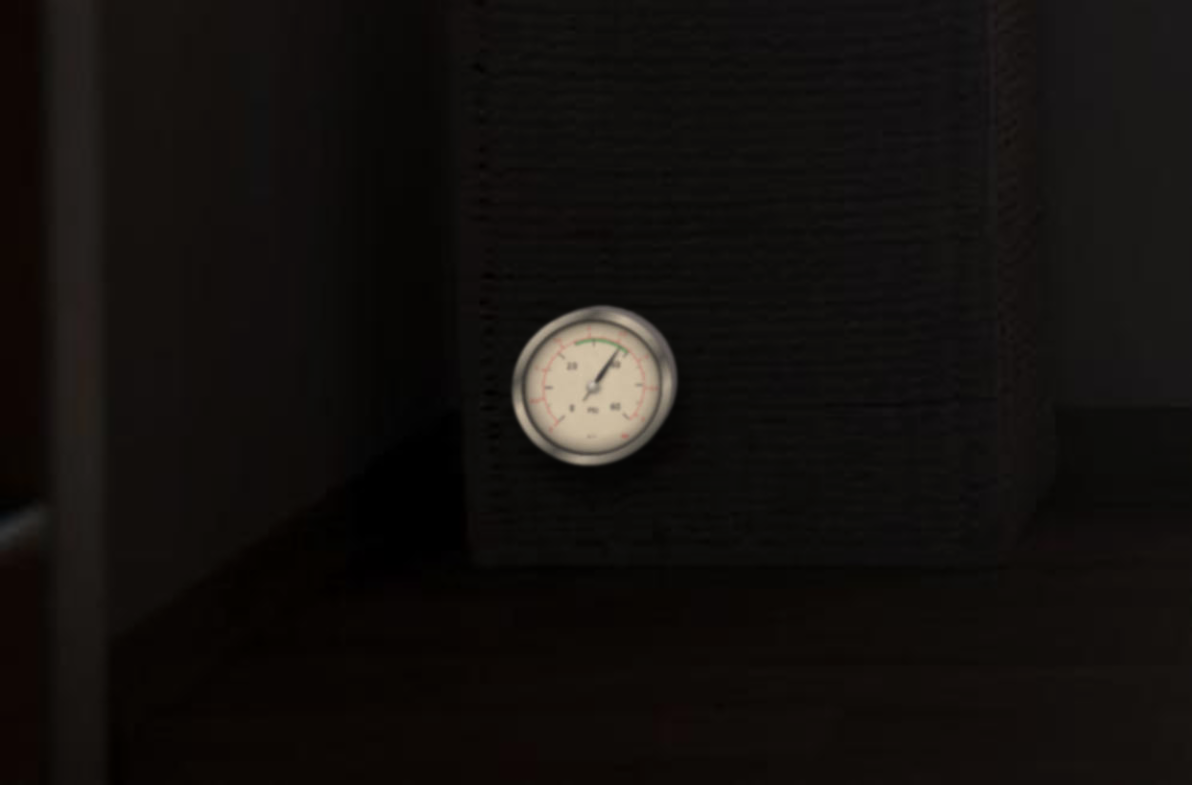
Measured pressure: 37.5 psi
